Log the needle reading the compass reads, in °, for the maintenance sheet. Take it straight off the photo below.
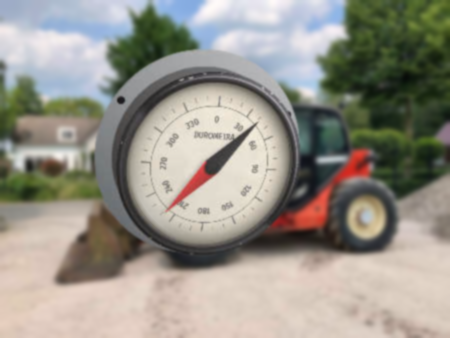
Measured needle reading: 220 °
